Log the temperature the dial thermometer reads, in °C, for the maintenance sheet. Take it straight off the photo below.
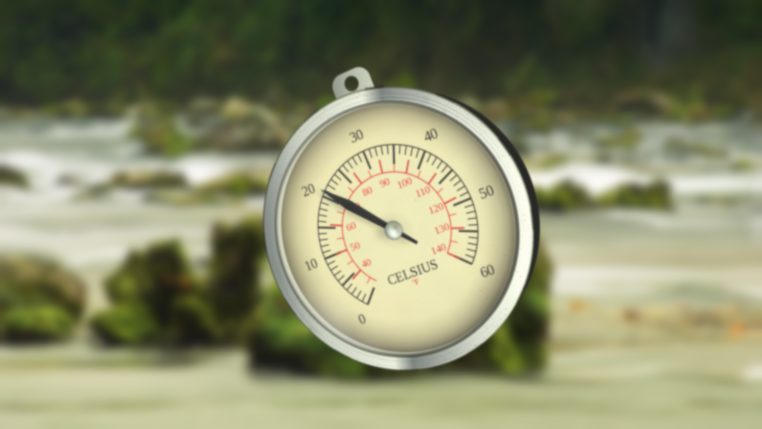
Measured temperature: 21 °C
